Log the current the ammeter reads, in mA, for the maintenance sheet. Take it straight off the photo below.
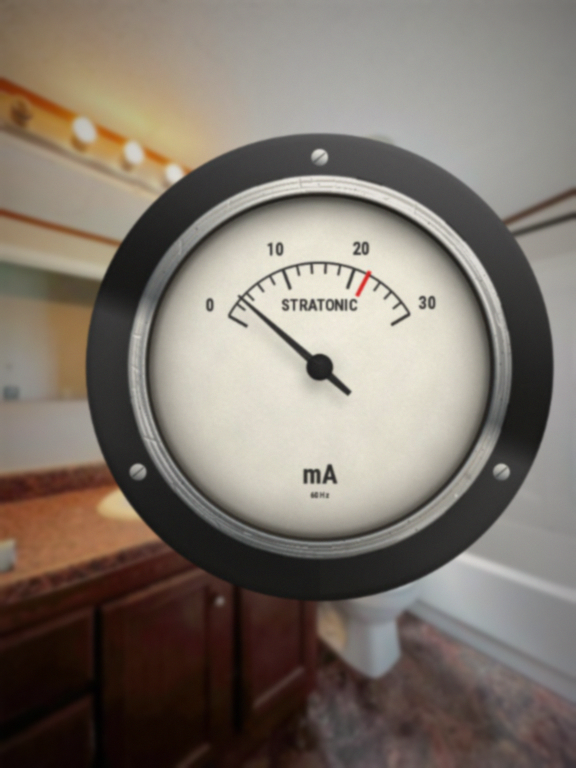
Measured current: 3 mA
